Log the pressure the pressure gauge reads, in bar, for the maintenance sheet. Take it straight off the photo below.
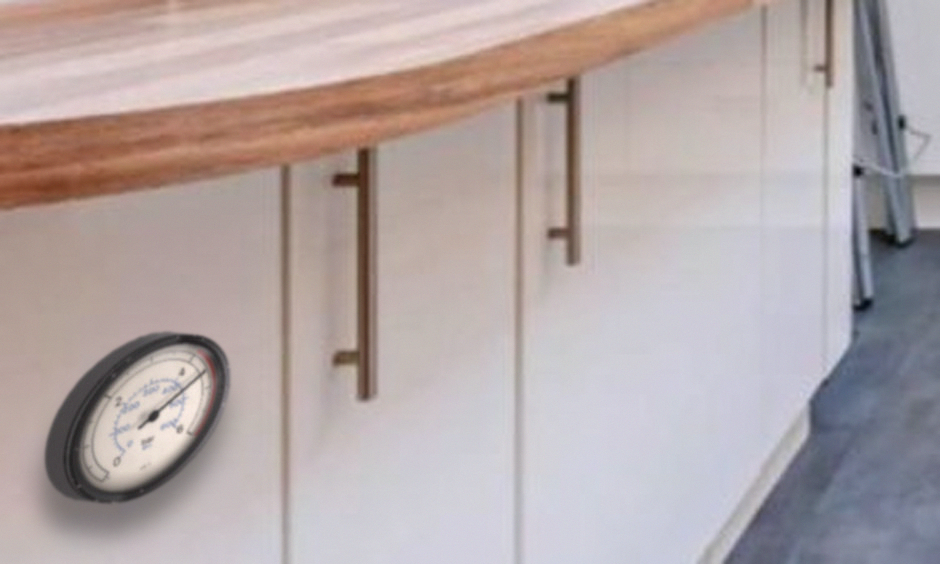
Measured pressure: 4.5 bar
